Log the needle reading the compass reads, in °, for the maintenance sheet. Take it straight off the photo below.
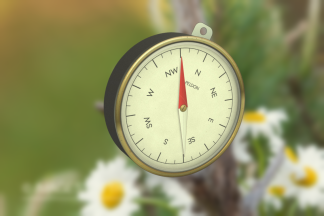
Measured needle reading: 330 °
